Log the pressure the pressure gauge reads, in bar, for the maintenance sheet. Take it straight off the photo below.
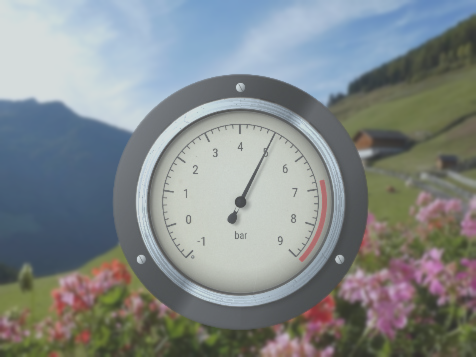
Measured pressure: 5 bar
